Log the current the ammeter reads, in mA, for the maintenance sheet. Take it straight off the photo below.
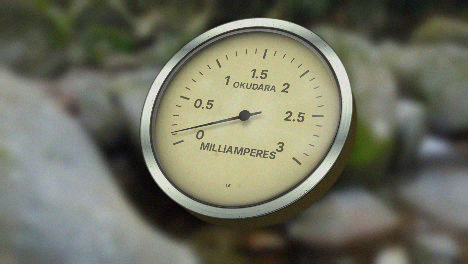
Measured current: 0.1 mA
